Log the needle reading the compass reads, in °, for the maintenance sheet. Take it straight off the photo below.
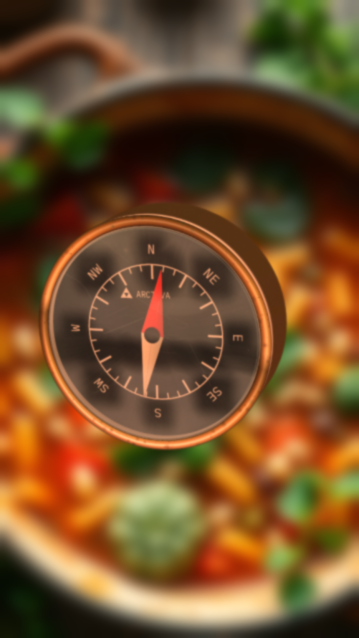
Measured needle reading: 10 °
